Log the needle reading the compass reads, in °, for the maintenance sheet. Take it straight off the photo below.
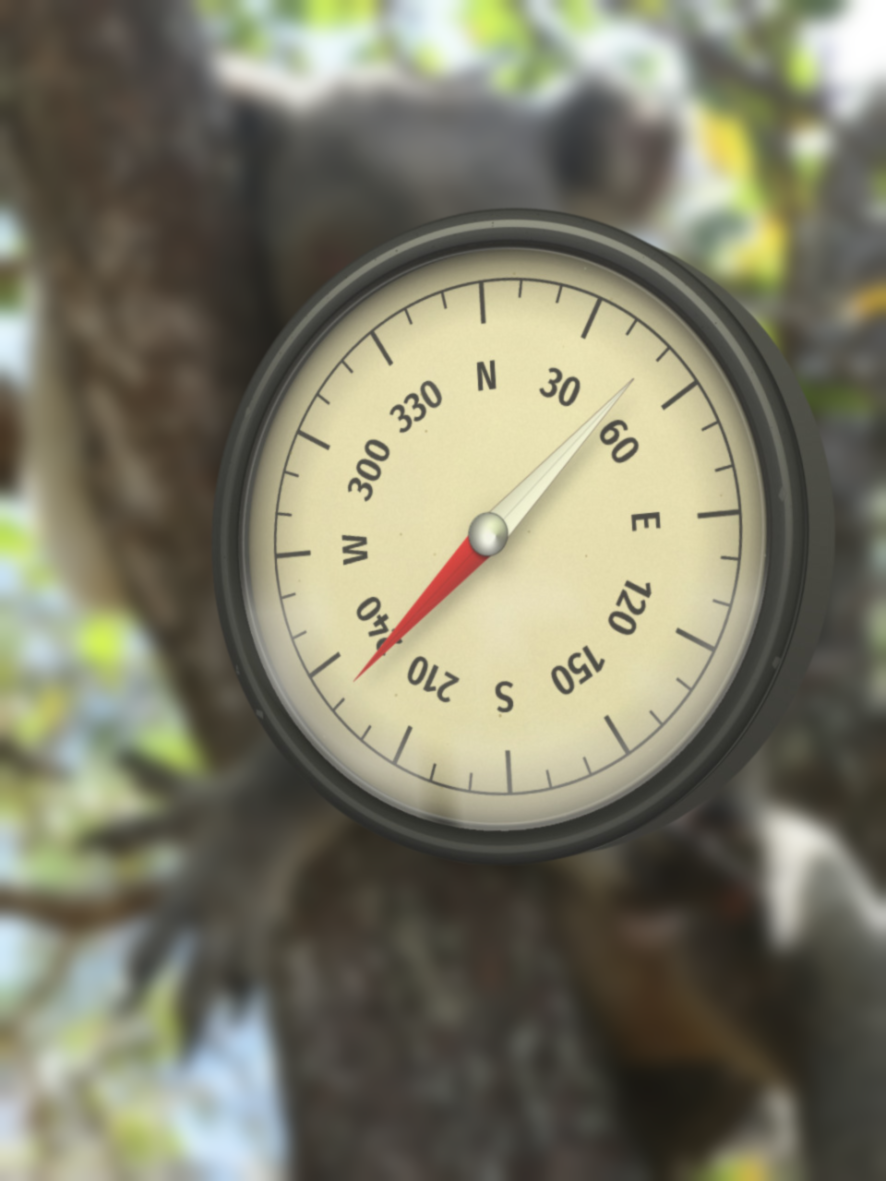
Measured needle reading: 230 °
